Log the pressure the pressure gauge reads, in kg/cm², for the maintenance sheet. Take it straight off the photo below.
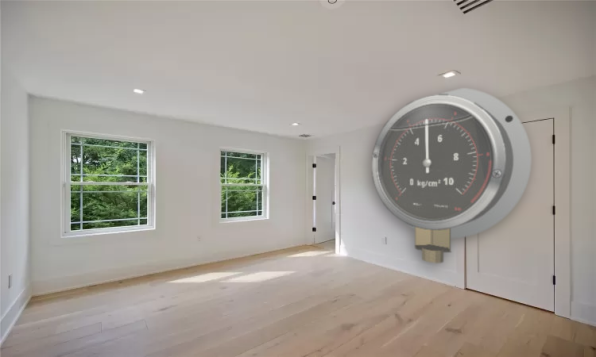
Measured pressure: 5 kg/cm²
